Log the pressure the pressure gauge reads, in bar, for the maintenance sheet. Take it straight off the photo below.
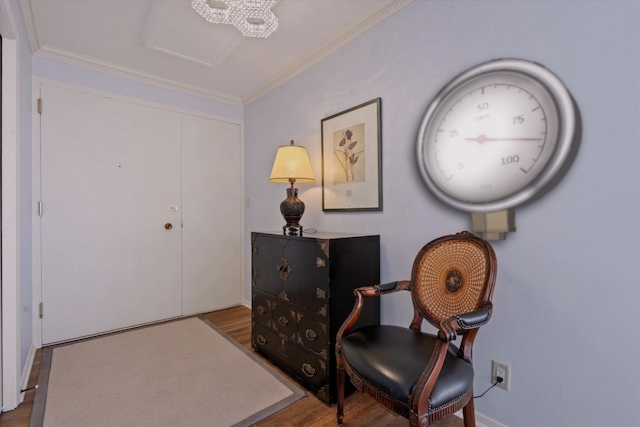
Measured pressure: 87.5 bar
